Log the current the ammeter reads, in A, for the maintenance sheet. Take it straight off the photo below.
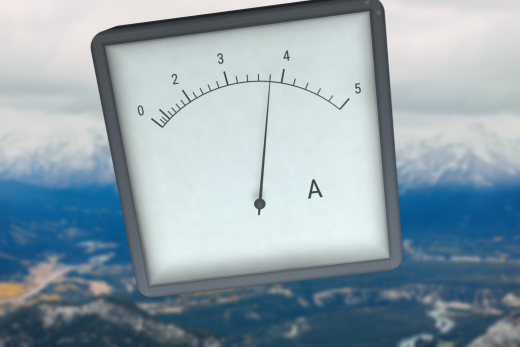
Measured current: 3.8 A
